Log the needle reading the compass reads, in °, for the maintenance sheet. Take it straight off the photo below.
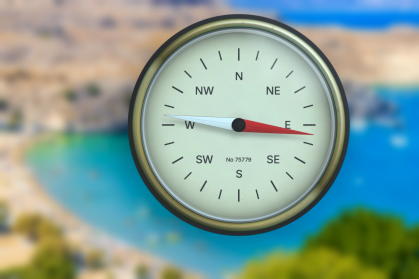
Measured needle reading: 97.5 °
